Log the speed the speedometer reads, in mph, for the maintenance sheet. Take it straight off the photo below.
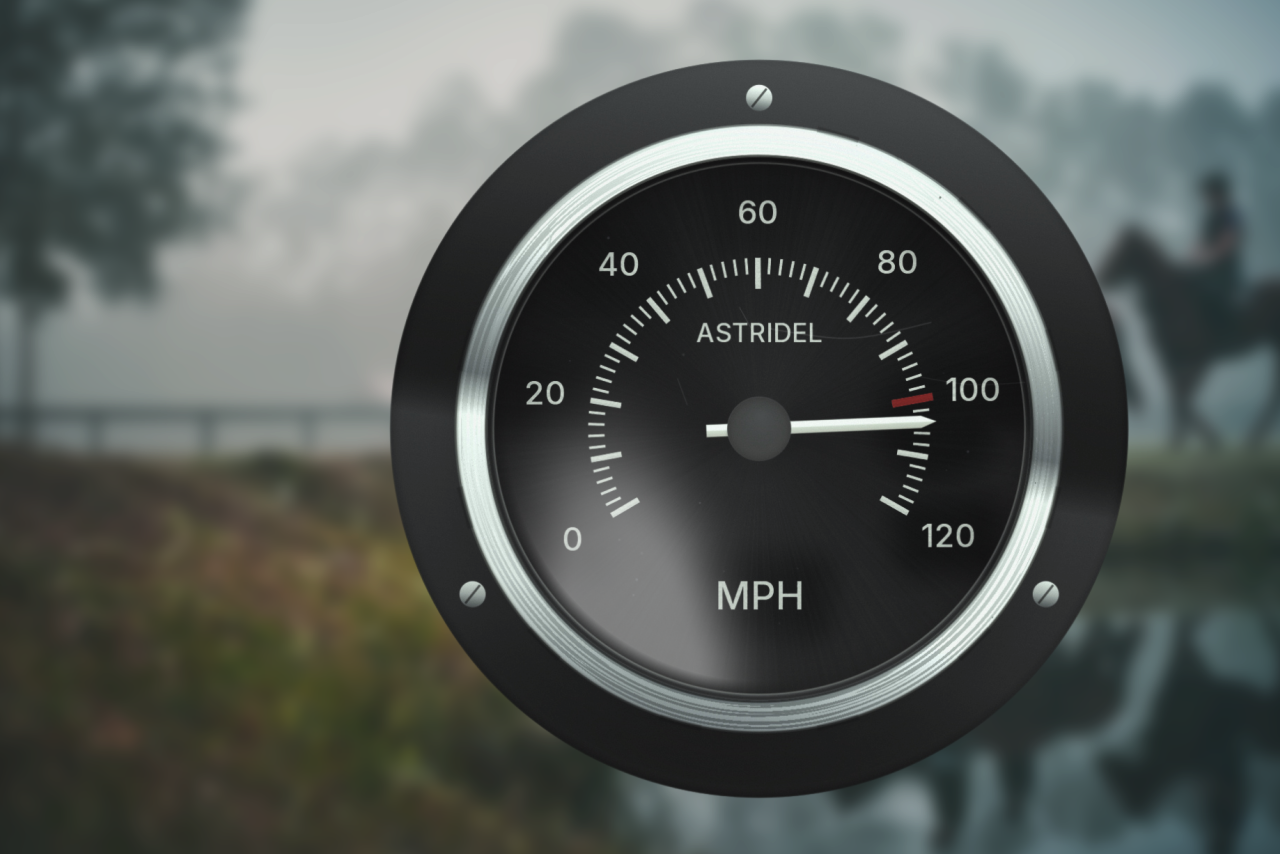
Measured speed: 104 mph
